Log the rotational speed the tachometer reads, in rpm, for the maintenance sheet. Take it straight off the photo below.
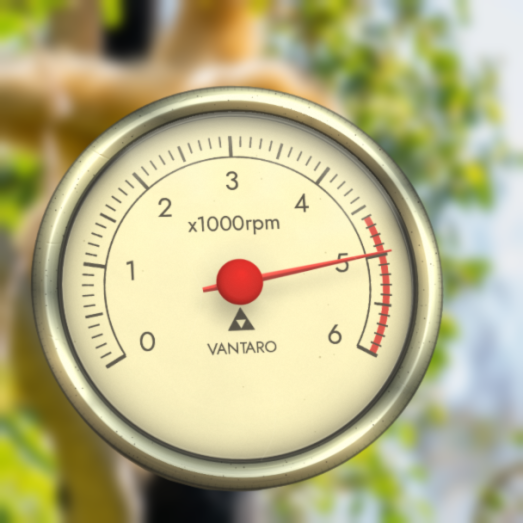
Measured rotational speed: 5000 rpm
